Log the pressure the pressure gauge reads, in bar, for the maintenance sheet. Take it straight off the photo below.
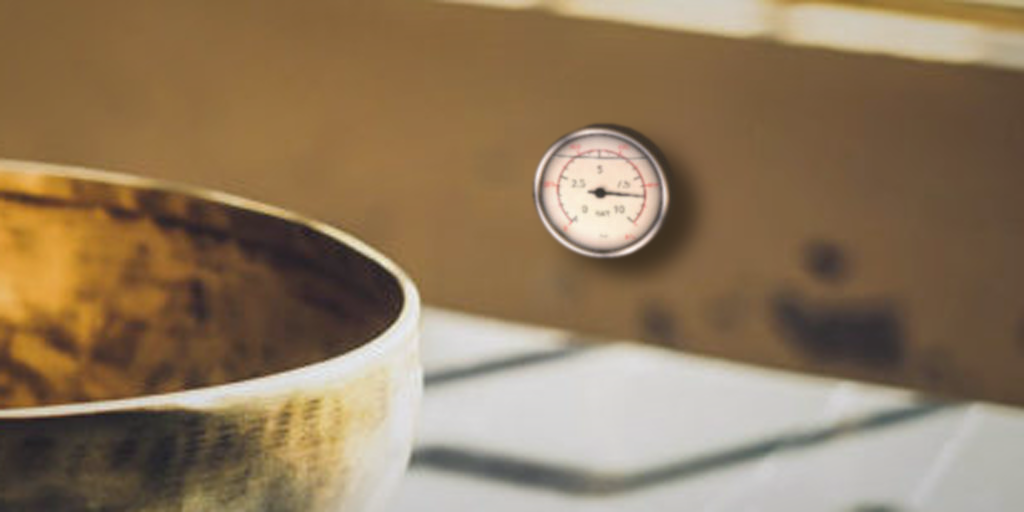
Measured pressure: 8.5 bar
